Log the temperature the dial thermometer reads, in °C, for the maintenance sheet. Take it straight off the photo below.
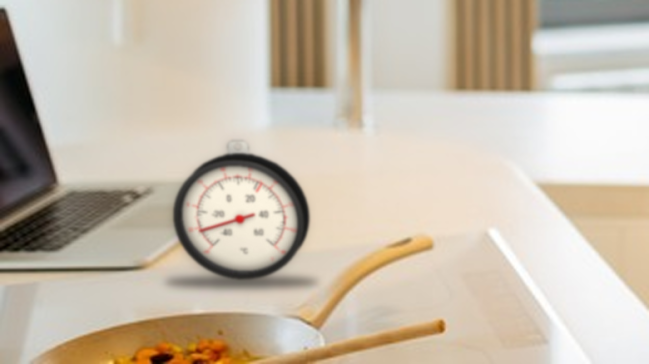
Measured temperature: -30 °C
